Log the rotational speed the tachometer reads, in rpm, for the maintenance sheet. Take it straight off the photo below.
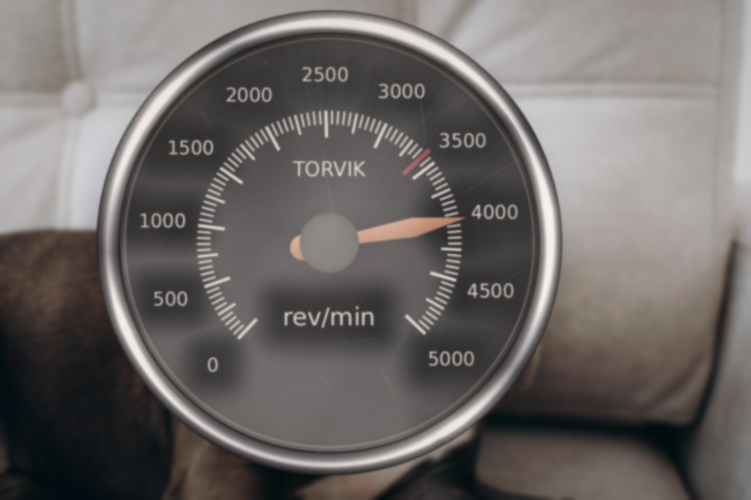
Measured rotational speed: 4000 rpm
